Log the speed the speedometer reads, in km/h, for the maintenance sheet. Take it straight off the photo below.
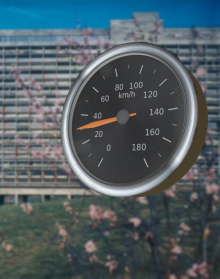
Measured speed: 30 km/h
